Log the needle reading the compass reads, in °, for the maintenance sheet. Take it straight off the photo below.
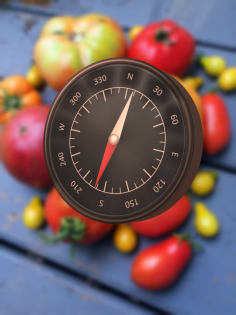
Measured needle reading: 190 °
